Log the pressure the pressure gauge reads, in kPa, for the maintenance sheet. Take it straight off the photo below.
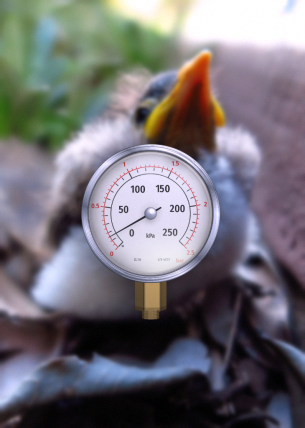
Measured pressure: 15 kPa
